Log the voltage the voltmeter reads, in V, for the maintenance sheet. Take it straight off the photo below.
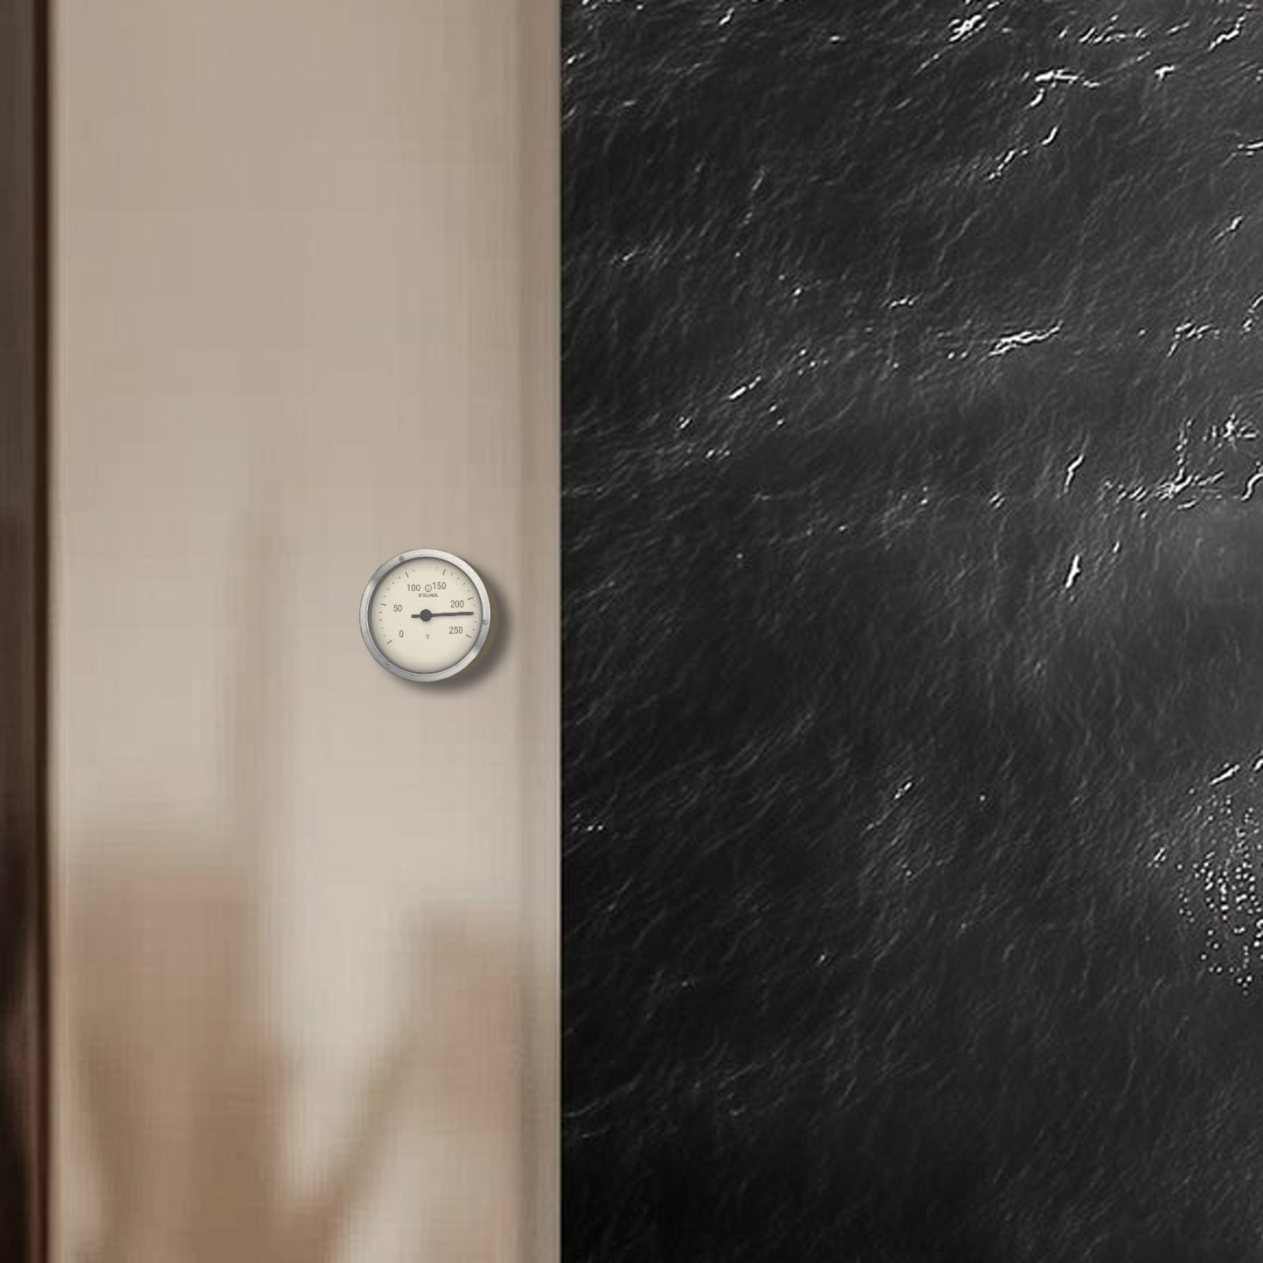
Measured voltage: 220 V
